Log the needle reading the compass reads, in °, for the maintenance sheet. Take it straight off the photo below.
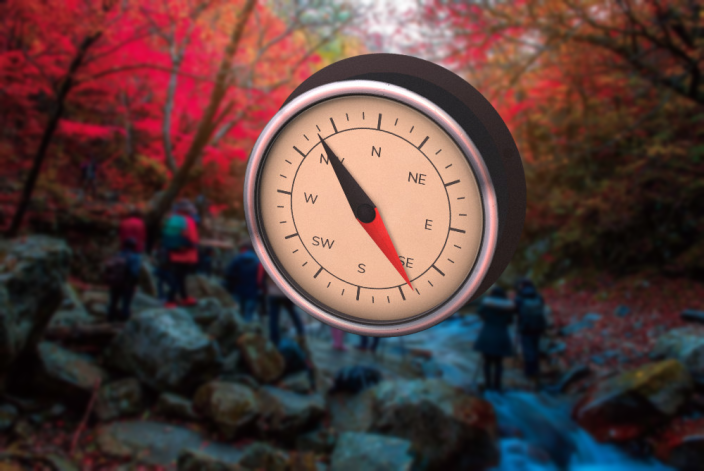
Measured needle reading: 140 °
